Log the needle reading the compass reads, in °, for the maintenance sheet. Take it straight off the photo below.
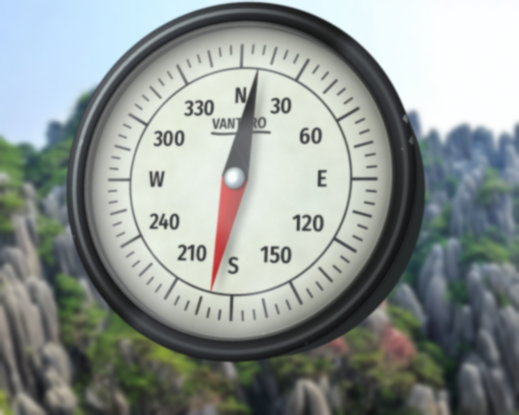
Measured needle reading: 190 °
